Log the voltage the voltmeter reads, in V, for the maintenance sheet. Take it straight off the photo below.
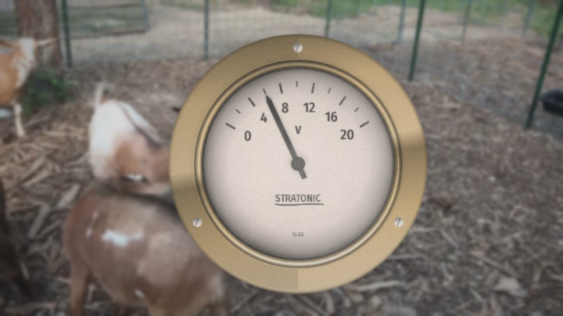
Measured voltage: 6 V
